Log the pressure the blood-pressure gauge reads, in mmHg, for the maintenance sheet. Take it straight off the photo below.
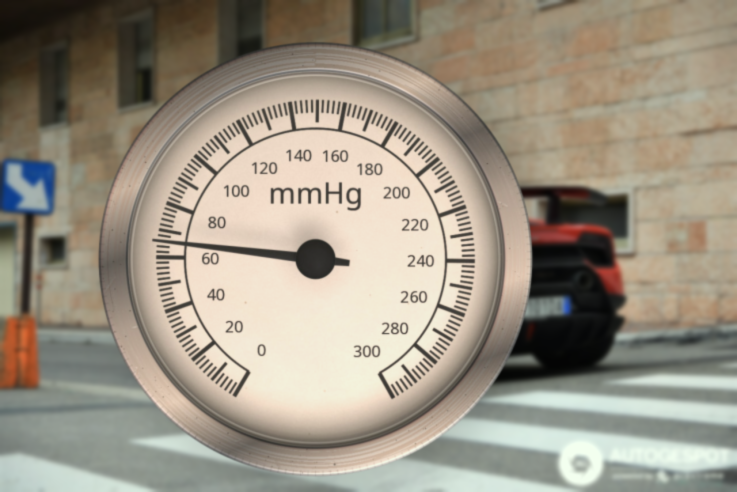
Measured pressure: 66 mmHg
